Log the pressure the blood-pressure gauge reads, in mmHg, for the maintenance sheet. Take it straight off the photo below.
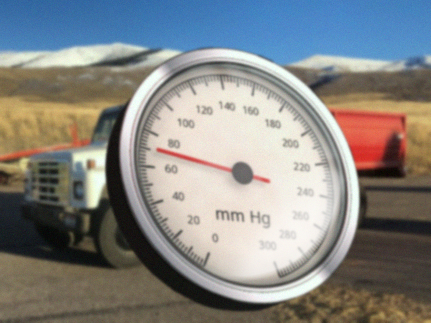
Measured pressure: 70 mmHg
